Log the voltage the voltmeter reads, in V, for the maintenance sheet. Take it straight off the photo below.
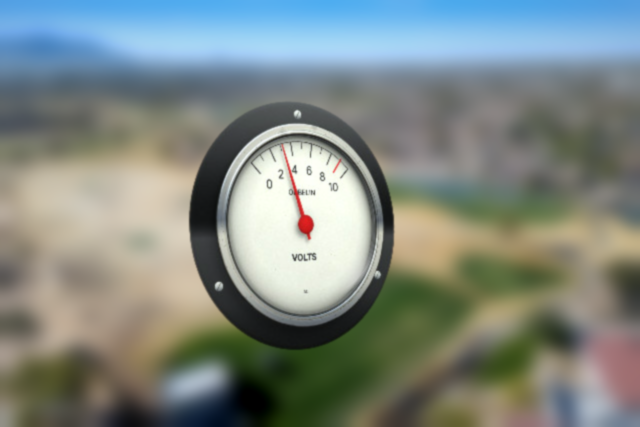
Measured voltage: 3 V
